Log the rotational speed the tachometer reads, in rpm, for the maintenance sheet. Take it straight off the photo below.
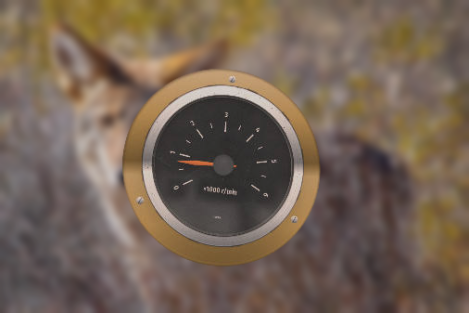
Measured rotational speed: 750 rpm
